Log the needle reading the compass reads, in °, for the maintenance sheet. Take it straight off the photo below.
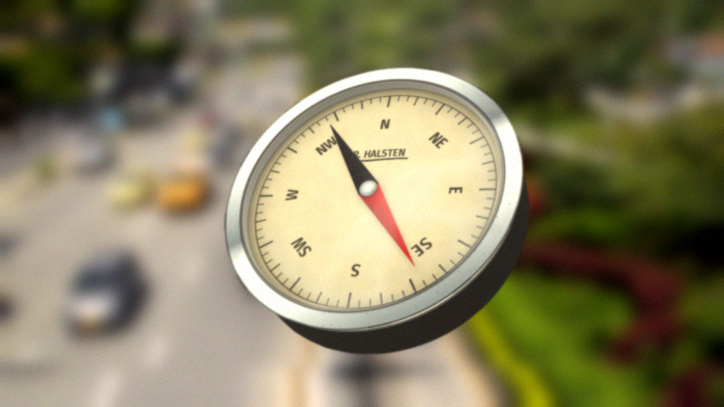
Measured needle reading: 145 °
